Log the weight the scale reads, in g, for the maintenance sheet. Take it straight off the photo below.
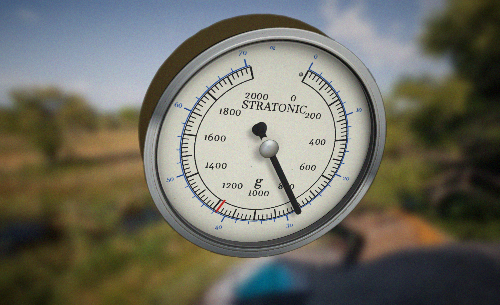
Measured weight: 800 g
